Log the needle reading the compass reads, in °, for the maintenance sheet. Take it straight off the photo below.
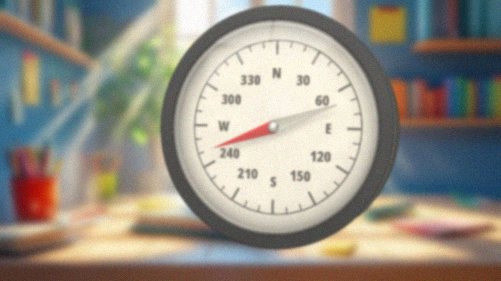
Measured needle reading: 250 °
